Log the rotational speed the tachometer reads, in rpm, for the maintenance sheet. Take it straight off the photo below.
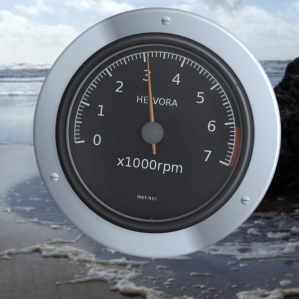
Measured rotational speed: 3100 rpm
